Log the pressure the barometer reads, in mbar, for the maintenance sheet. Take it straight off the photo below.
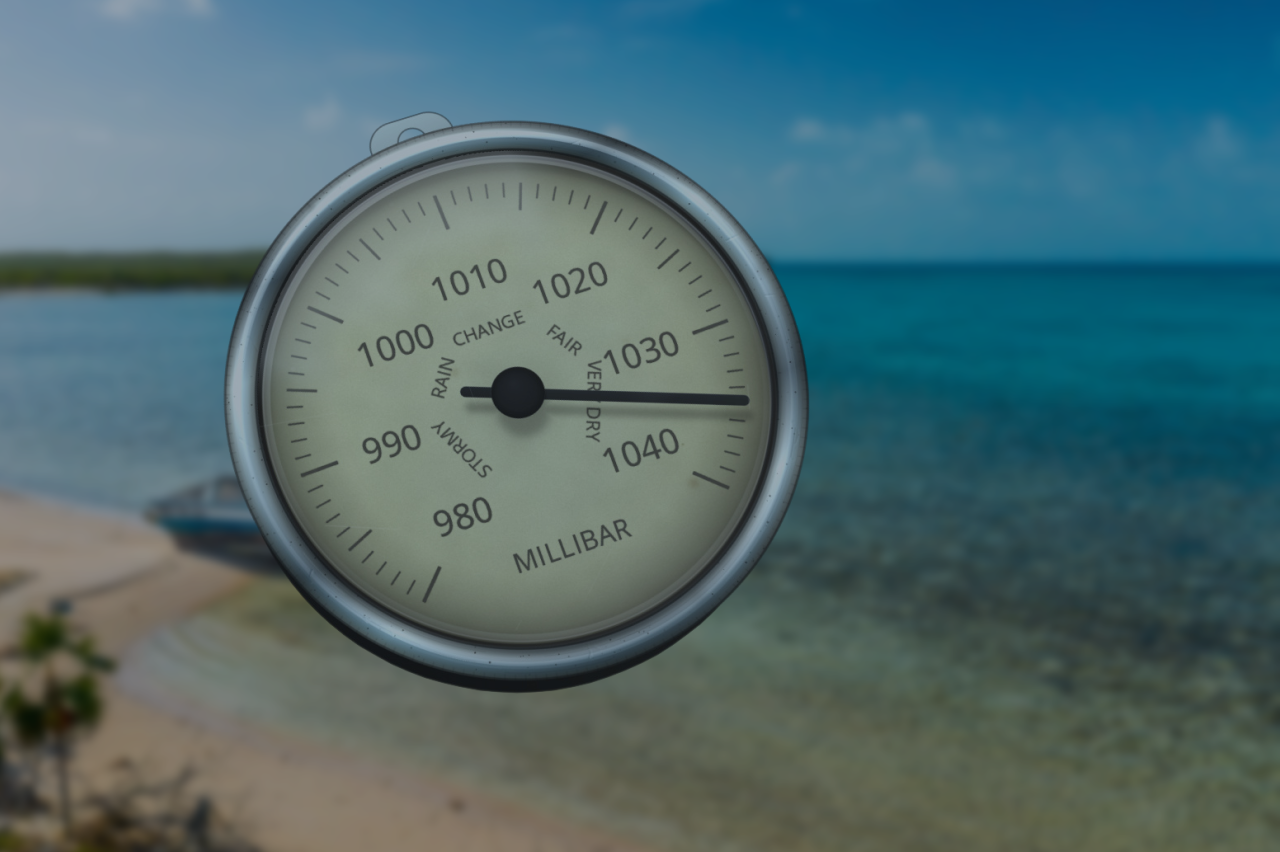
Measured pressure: 1035 mbar
